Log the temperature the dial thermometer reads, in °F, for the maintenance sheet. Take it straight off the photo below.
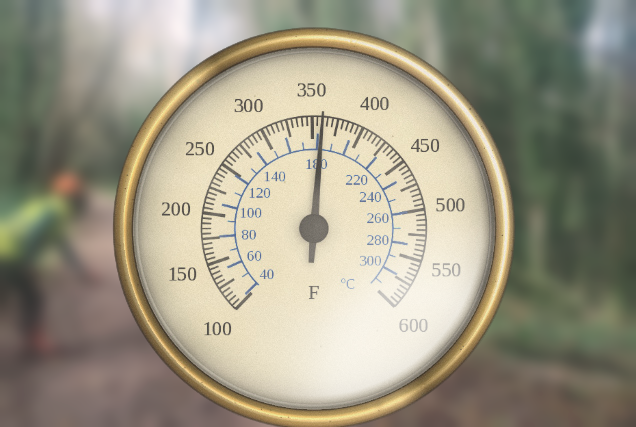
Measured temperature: 360 °F
